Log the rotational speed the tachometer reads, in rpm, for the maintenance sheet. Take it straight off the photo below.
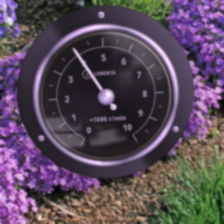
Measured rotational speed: 4000 rpm
